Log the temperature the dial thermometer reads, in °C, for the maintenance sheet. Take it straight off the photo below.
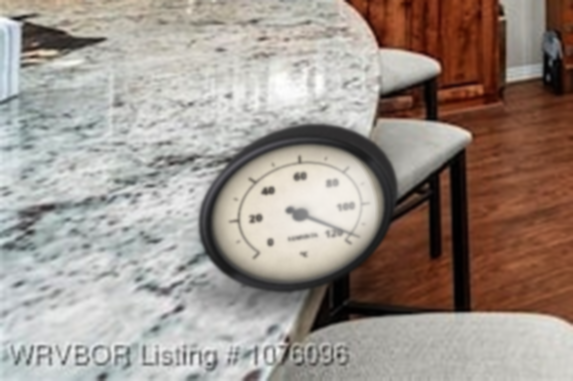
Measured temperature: 115 °C
